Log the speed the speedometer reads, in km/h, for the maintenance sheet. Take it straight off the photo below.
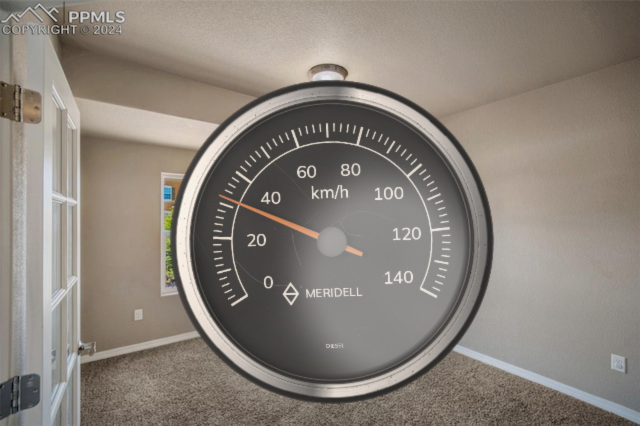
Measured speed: 32 km/h
